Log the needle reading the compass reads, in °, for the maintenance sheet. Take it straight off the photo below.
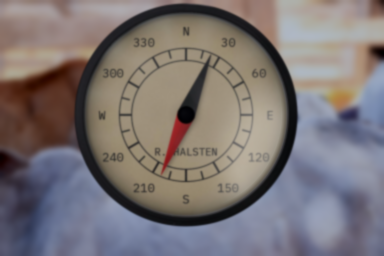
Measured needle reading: 202.5 °
